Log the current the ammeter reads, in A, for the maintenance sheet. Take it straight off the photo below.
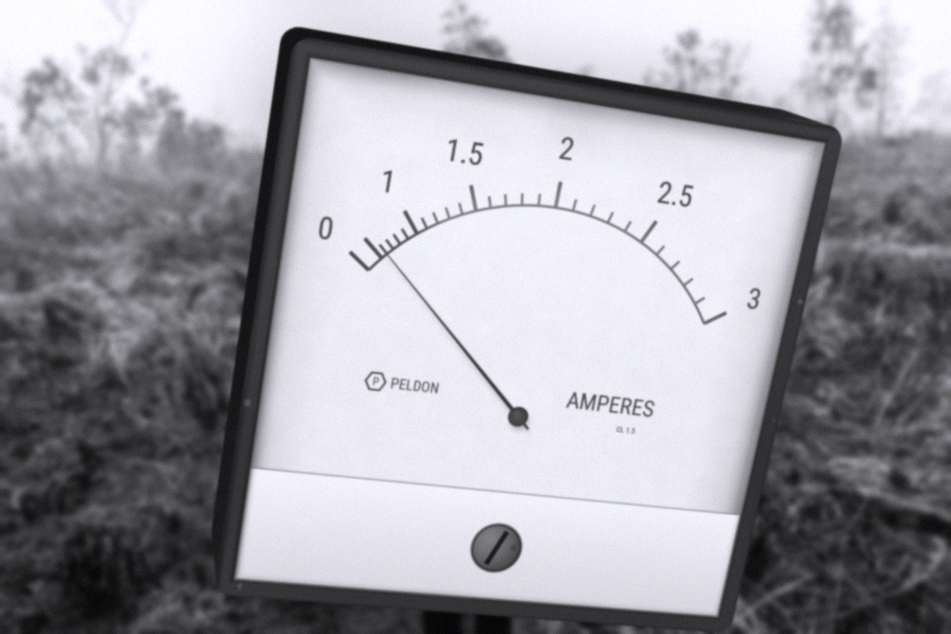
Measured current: 0.6 A
